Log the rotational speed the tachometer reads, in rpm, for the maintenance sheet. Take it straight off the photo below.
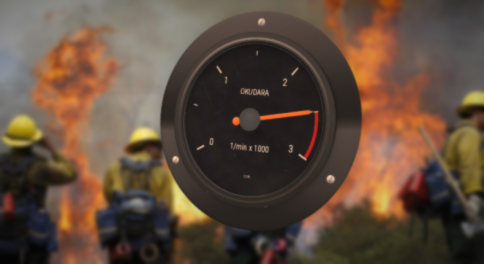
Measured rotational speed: 2500 rpm
